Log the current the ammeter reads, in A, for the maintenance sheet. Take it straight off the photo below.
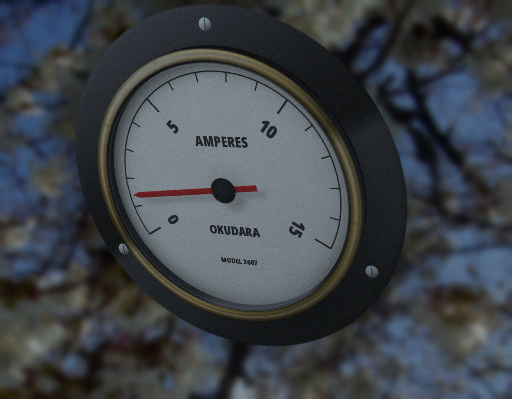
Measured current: 1.5 A
